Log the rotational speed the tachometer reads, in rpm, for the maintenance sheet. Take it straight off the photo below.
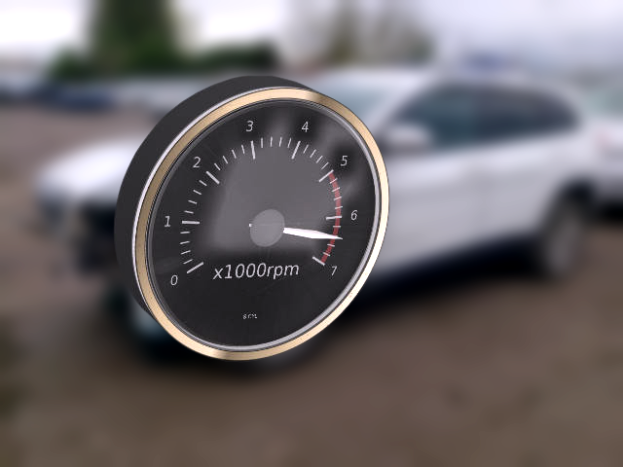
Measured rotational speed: 6400 rpm
